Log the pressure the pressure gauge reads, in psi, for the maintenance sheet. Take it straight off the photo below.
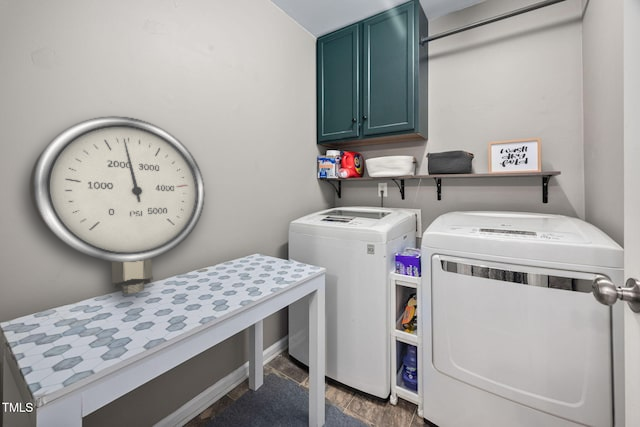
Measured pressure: 2300 psi
